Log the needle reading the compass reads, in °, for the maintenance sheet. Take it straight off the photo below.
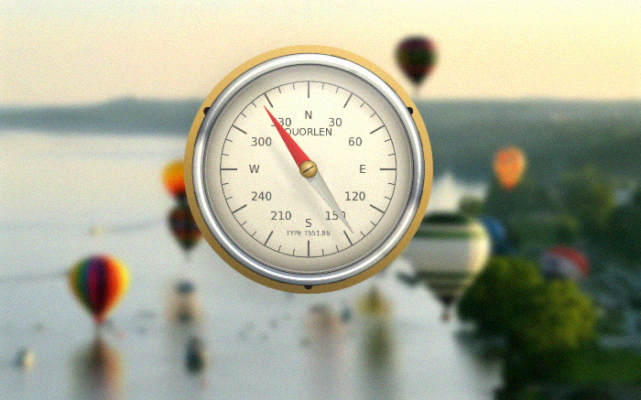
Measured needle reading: 325 °
